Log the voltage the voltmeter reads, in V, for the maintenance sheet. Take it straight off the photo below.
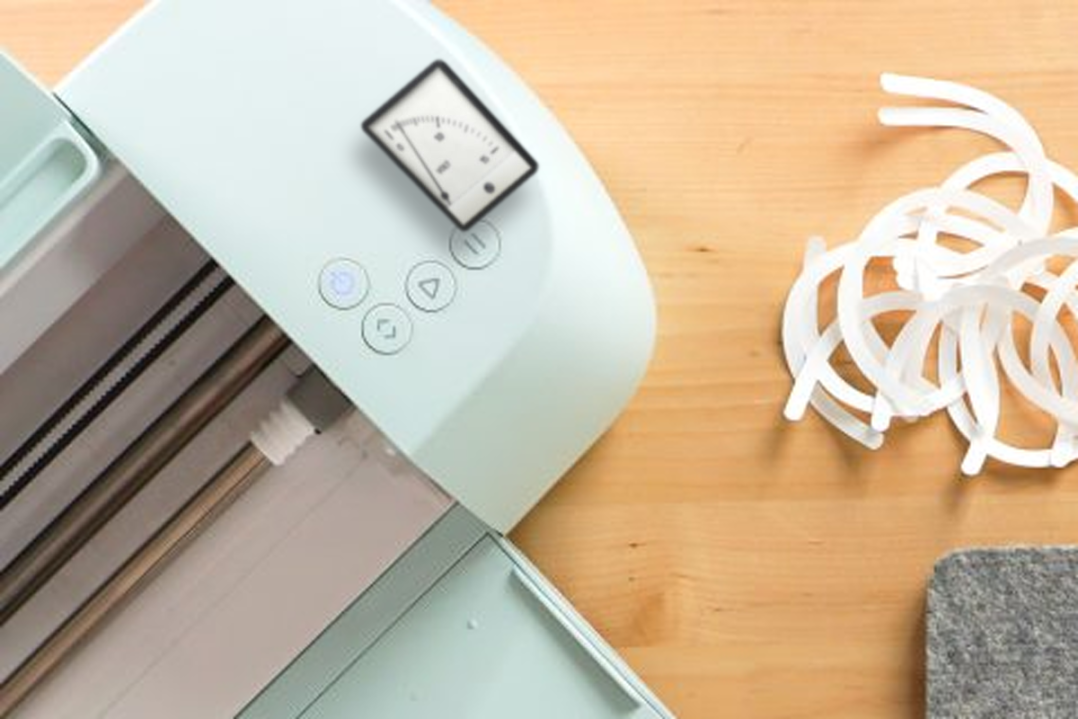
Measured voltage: 5 V
